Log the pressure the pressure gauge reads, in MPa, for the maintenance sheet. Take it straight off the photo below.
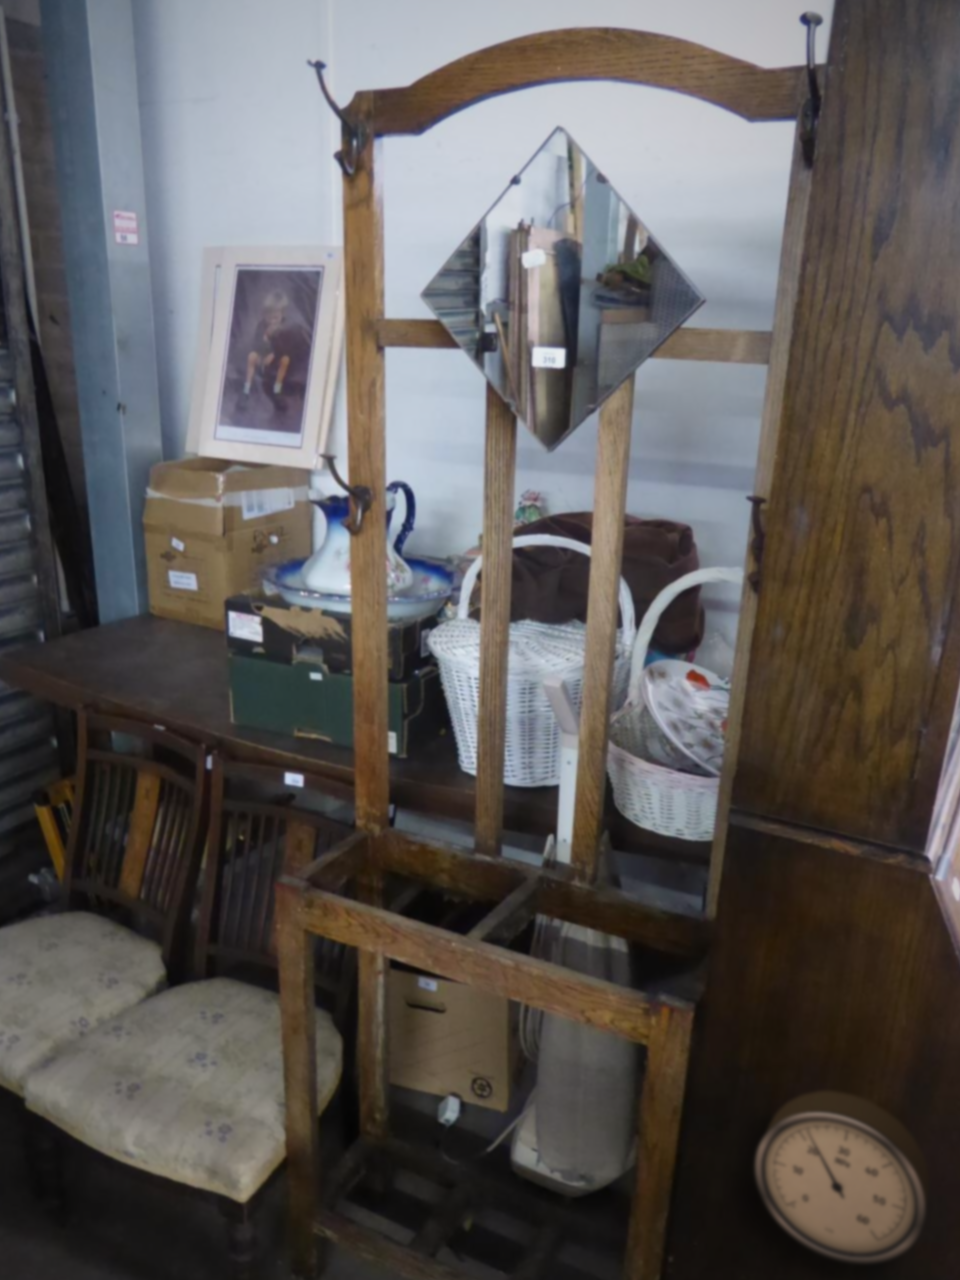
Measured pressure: 22 MPa
